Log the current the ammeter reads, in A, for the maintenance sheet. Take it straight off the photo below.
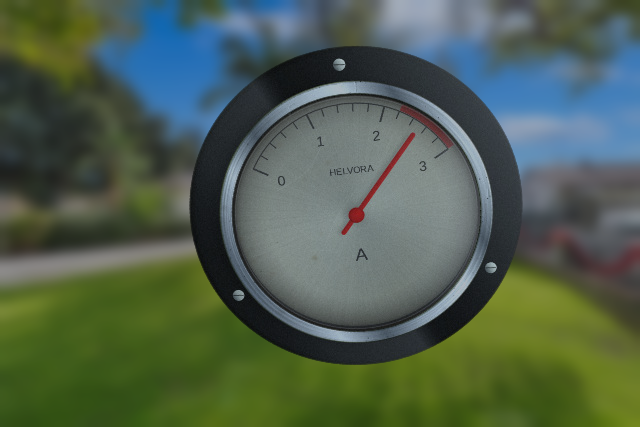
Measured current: 2.5 A
